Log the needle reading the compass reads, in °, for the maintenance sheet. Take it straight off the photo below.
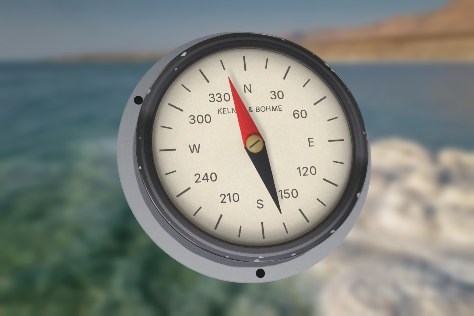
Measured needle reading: 345 °
